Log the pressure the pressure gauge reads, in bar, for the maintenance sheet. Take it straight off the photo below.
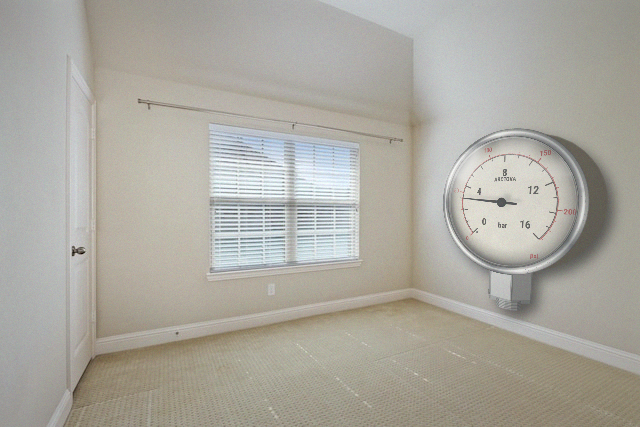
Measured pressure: 3 bar
